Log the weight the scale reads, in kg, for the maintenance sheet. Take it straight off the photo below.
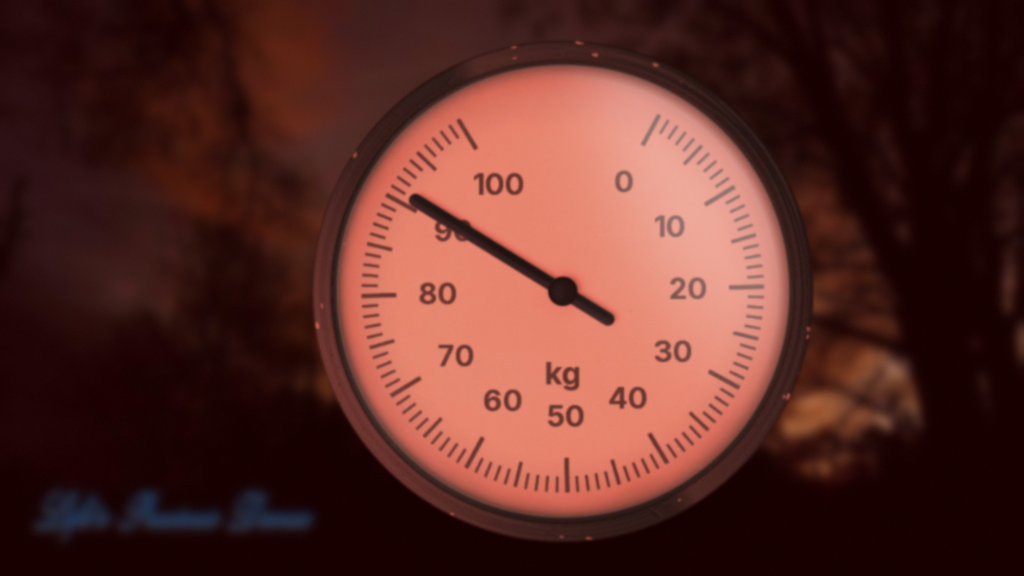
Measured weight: 91 kg
